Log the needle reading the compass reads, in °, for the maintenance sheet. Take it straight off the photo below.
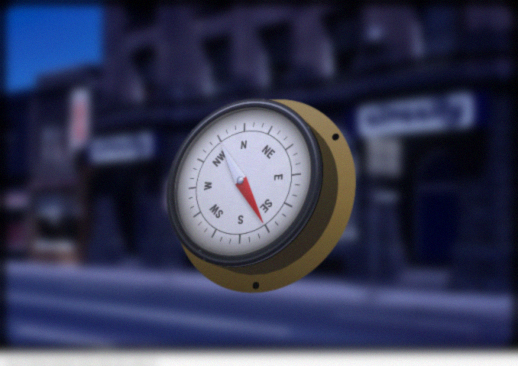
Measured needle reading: 150 °
